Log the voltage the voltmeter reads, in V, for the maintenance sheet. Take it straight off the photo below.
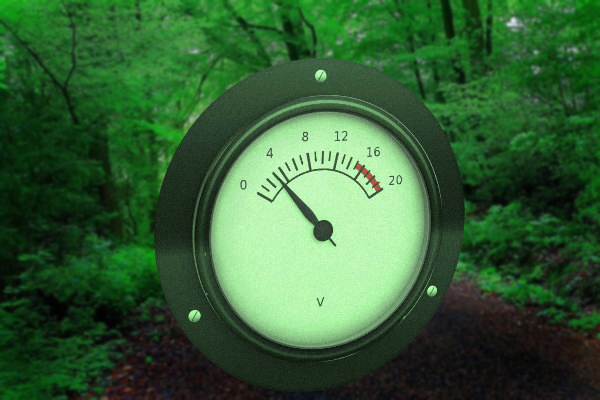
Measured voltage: 3 V
